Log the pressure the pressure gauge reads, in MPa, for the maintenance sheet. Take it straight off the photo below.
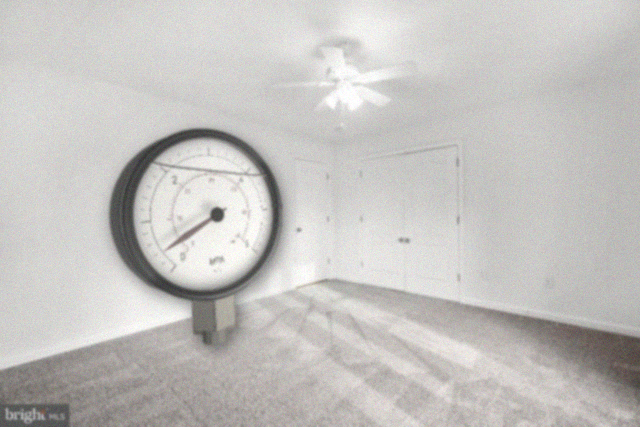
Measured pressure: 0.4 MPa
